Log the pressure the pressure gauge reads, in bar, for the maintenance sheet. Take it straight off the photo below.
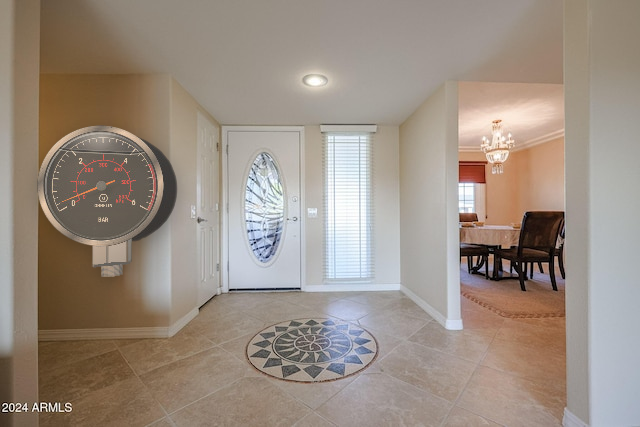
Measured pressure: 0.2 bar
